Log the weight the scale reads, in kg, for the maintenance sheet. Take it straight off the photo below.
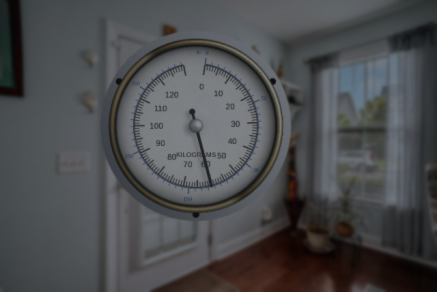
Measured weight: 60 kg
